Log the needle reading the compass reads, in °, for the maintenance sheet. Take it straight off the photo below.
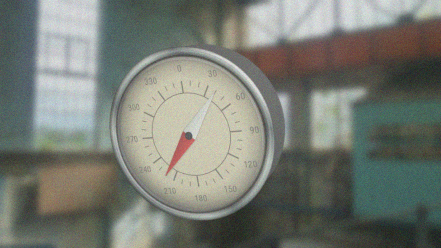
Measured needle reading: 220 °
